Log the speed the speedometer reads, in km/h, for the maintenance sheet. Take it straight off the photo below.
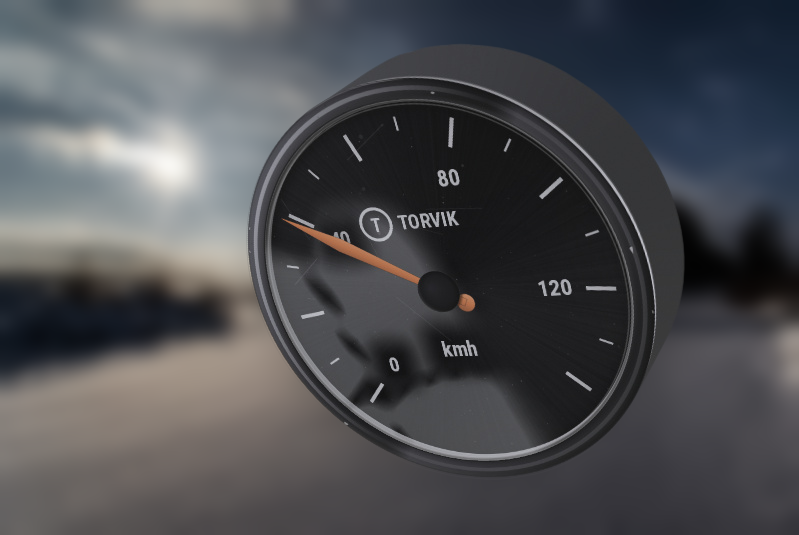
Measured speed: 40 km/h
